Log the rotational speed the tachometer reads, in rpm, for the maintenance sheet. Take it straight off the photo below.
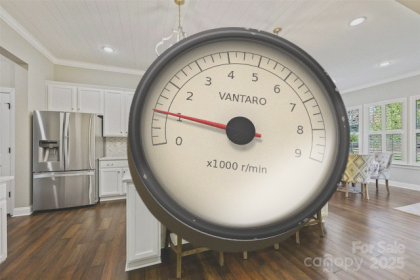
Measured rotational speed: 1000 rpm
